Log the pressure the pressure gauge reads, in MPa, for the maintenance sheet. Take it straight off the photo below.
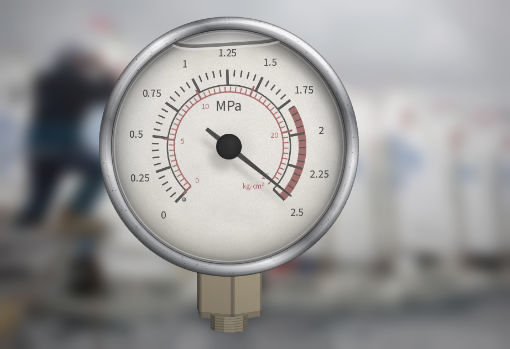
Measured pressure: 2.45 MPa
